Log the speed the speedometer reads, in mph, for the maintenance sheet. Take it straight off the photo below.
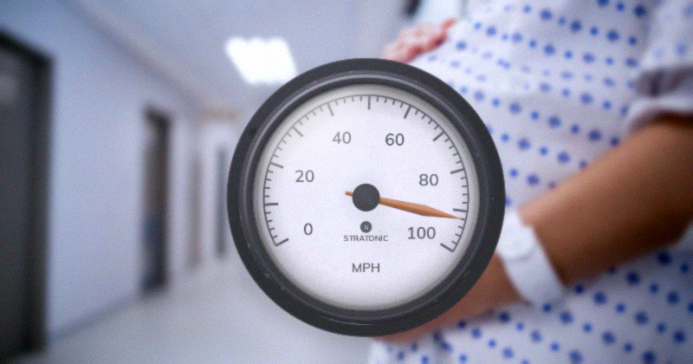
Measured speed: 92 mph
